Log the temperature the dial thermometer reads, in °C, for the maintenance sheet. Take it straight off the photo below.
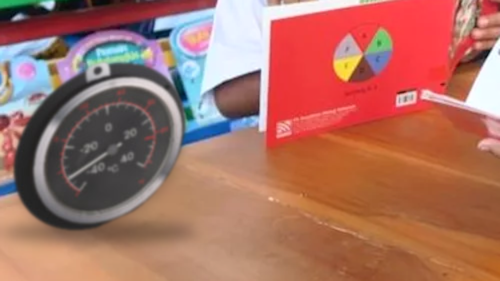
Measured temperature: -32 °C
